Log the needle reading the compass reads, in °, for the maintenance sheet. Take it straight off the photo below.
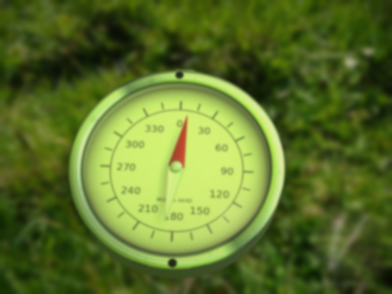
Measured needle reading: 7.5 °
